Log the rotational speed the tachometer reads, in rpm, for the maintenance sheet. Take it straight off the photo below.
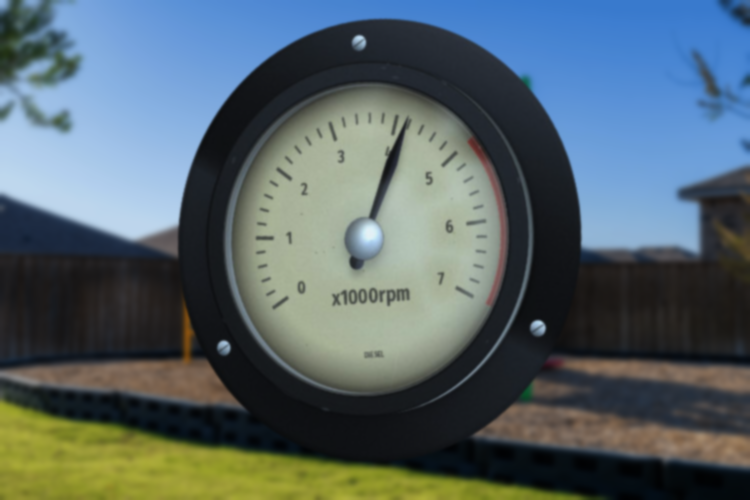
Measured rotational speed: 4200 rpm
